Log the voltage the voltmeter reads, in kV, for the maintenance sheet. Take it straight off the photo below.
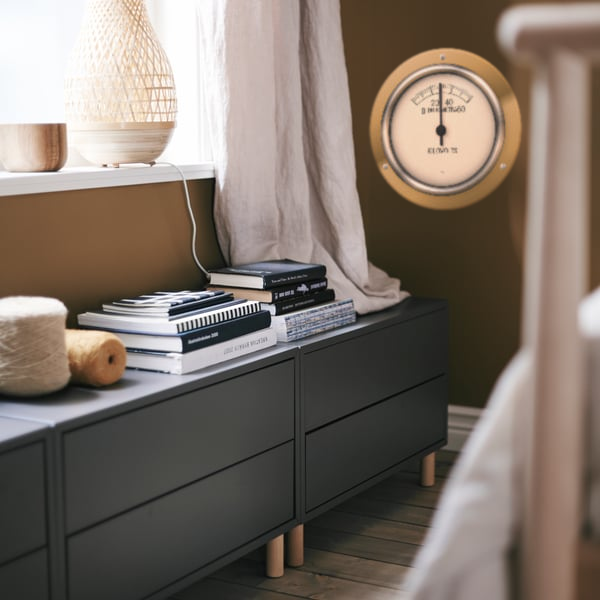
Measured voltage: 30 kV
